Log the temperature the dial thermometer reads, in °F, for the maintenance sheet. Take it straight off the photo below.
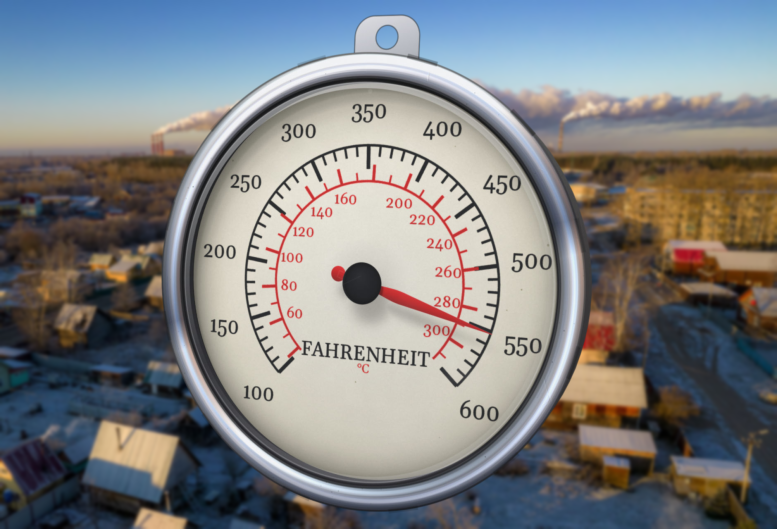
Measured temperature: 550 °F
